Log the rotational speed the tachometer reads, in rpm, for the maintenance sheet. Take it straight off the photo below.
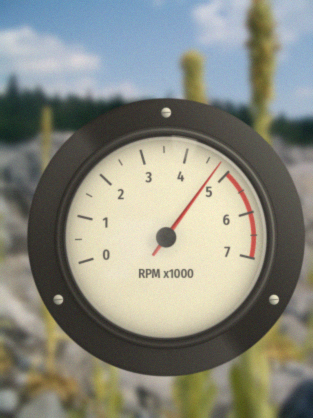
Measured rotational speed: 4750 rpm
